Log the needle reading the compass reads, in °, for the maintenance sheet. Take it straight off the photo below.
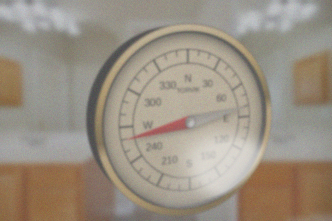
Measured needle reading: 260 °
